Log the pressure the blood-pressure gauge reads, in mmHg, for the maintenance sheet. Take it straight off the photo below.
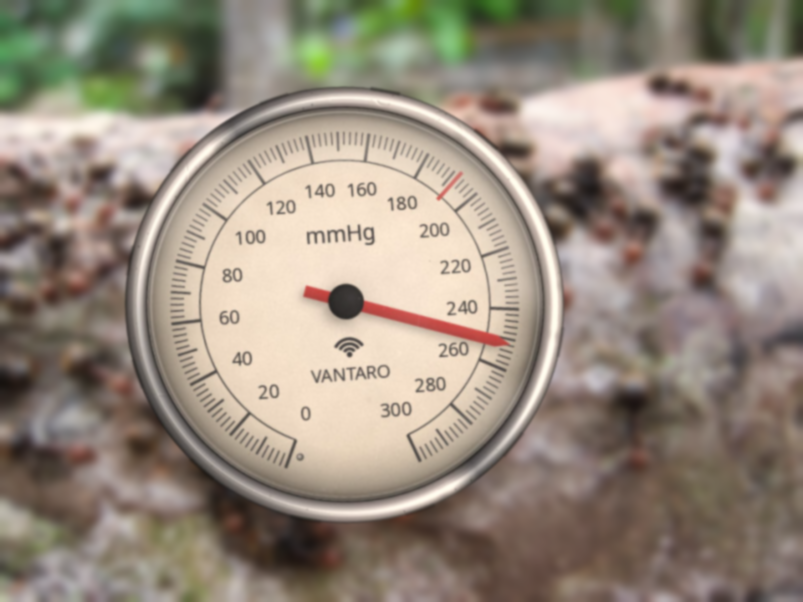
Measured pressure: 252 mmHg
